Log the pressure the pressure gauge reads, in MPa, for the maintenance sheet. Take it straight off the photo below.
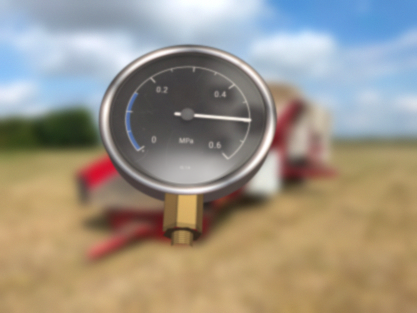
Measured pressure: 0.5 MPa
